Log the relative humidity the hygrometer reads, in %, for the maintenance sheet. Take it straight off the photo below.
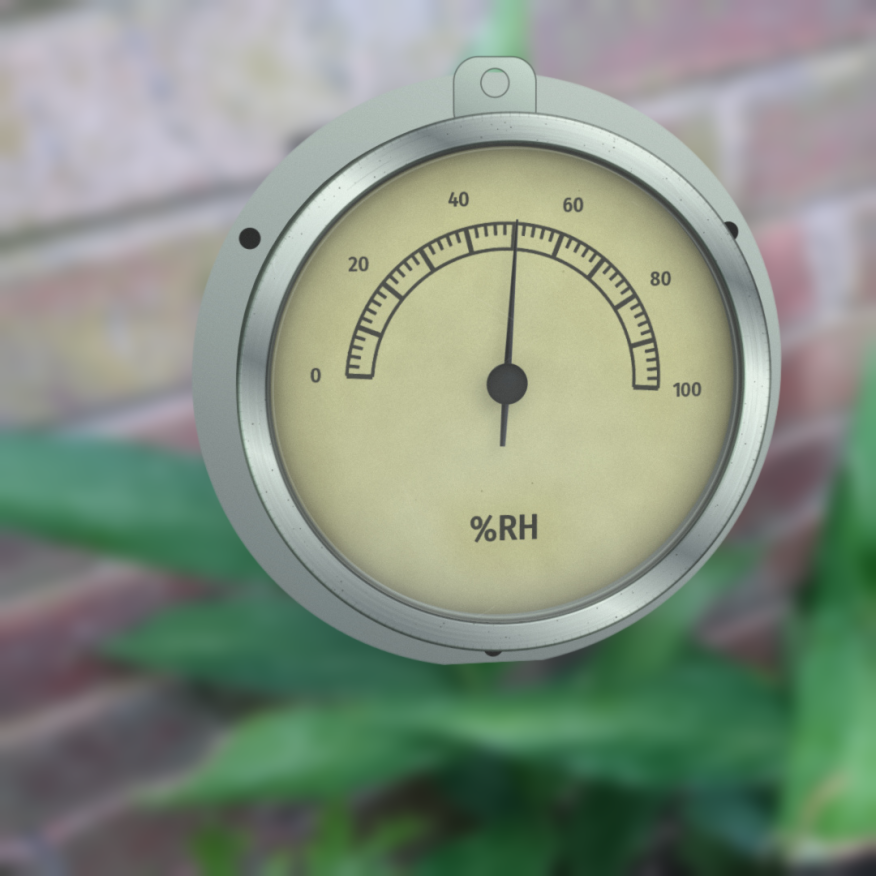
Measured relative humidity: 50 %
